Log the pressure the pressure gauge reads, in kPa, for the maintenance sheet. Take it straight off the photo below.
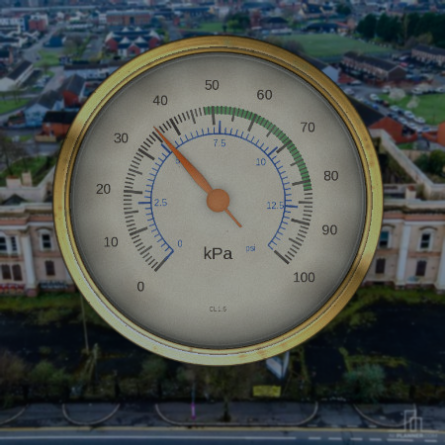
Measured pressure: 36 kPa
